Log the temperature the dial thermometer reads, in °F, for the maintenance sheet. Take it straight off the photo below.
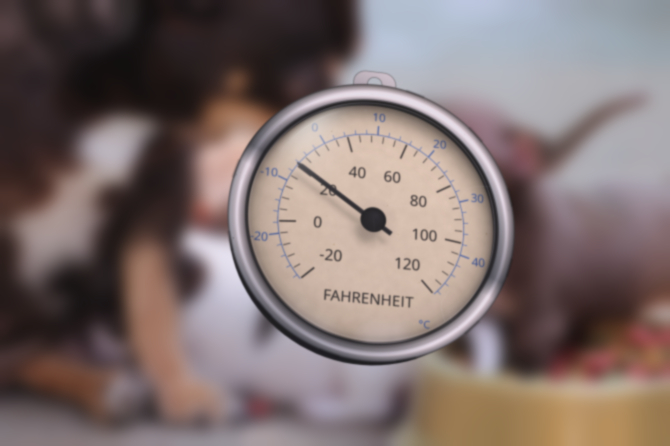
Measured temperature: 20 °F
